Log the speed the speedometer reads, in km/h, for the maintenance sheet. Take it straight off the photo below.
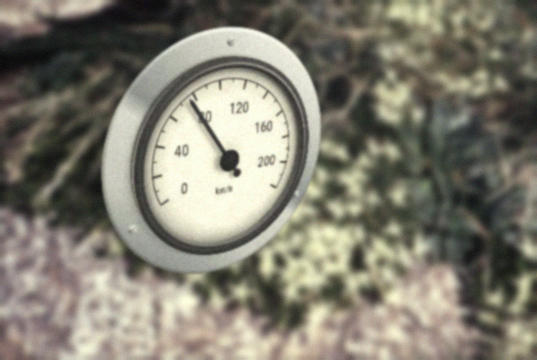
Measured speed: 75 km/h
